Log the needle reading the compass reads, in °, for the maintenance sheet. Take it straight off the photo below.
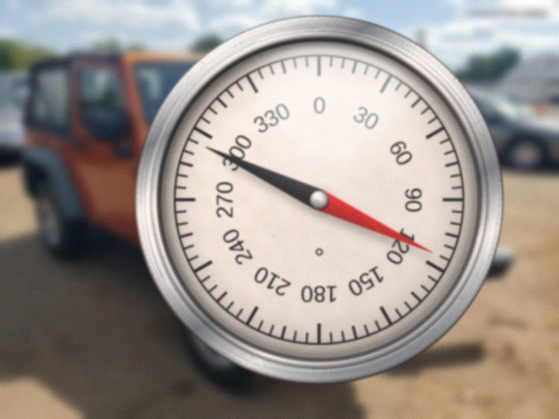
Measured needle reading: 115 °
